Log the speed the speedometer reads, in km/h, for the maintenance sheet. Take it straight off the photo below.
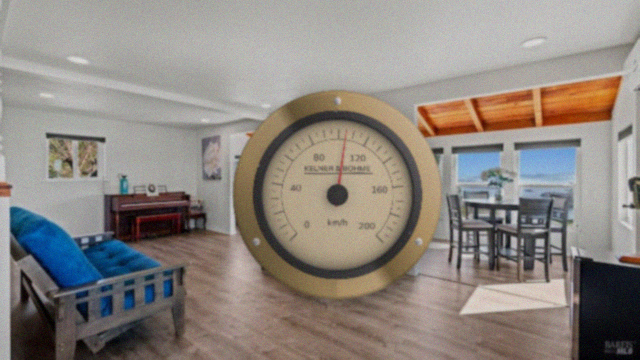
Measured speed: 105 km/h
